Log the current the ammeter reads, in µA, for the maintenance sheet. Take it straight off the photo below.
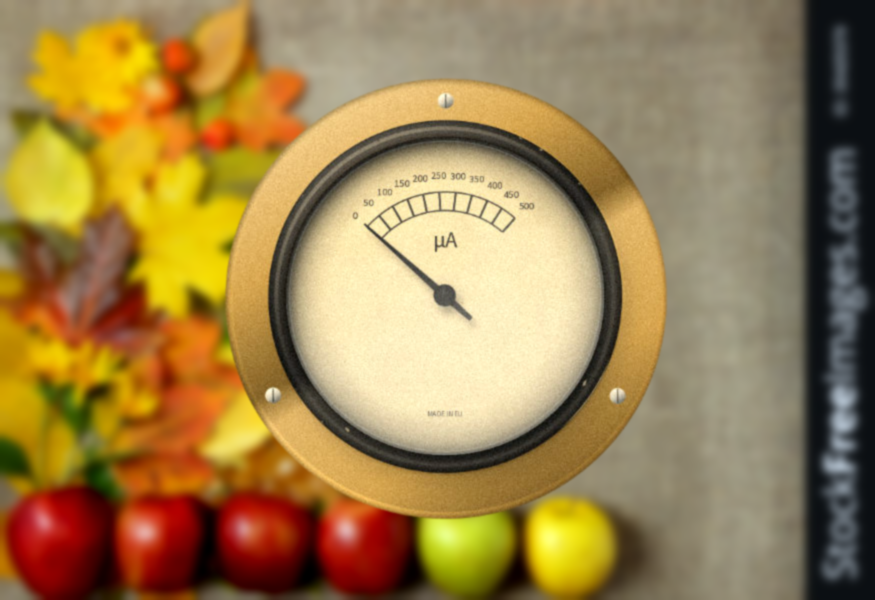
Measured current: 0 µA
